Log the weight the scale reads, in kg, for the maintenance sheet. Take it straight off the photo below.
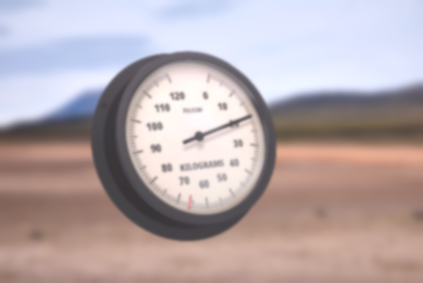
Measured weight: 20 kg
